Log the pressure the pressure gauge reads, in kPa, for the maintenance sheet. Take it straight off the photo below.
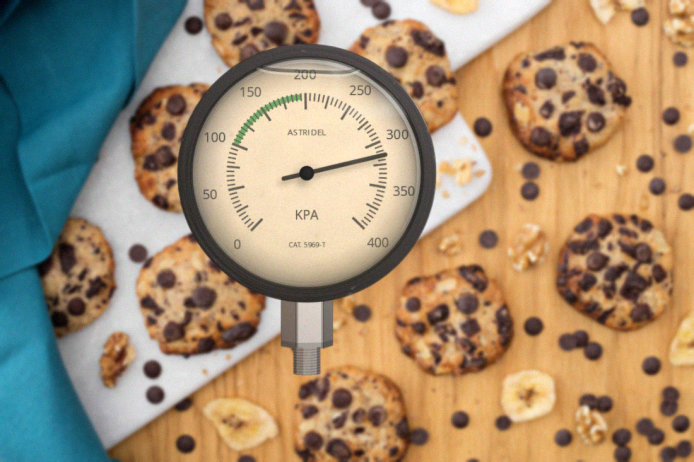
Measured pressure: 315 kPa
